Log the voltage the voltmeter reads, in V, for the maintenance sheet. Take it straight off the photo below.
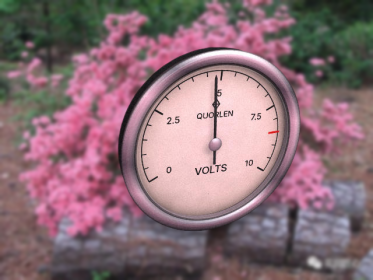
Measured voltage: 4.75 V
